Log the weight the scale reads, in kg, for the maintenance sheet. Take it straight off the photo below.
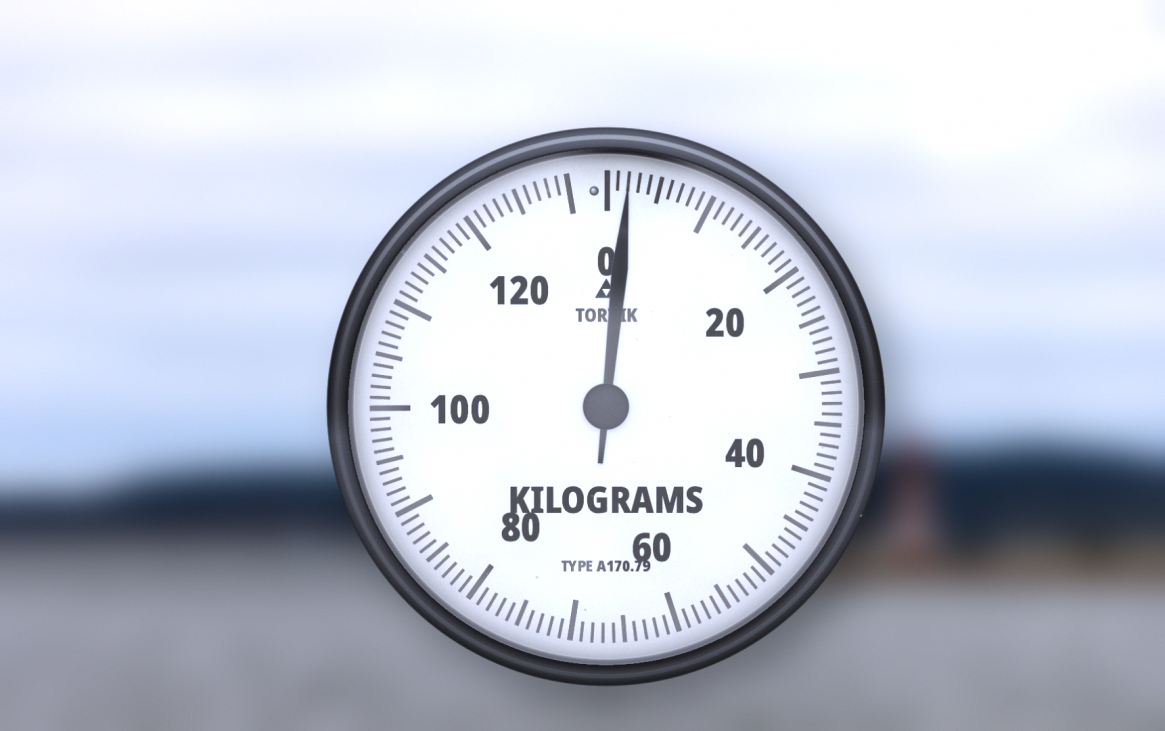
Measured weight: 2 kg
